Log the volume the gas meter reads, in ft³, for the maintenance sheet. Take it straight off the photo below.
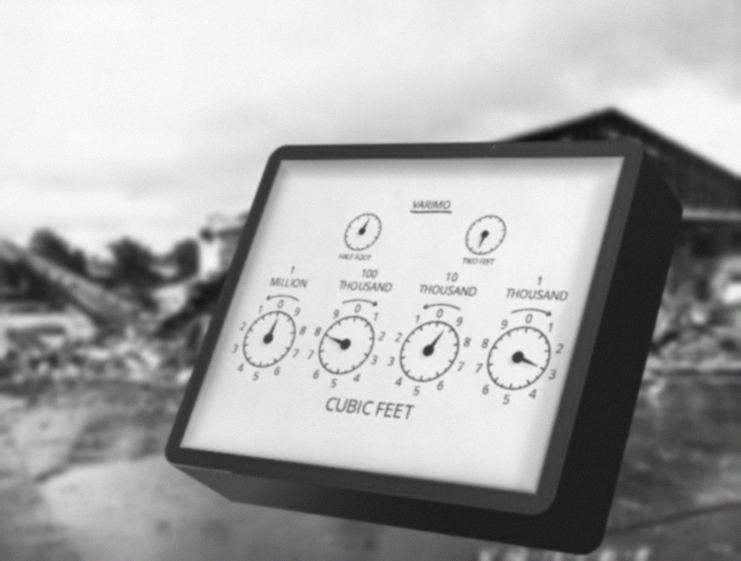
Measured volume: 979300 ft³
